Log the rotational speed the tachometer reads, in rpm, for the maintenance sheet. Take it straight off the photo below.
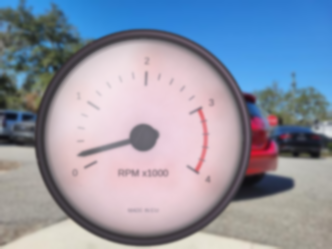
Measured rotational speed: 200 rpm
